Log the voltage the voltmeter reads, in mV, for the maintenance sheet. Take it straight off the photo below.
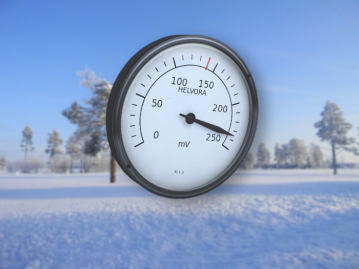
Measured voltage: 235 mV
